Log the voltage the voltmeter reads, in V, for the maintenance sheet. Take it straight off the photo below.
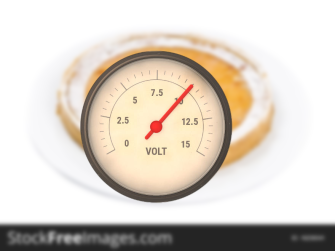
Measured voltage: 10 V
